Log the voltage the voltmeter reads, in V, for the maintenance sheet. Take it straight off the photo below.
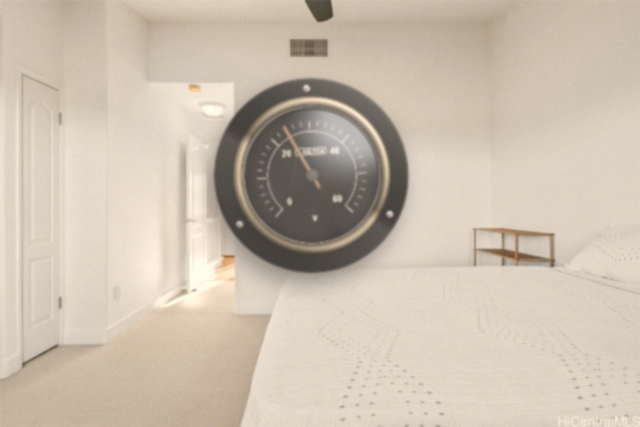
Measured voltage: 24 V
